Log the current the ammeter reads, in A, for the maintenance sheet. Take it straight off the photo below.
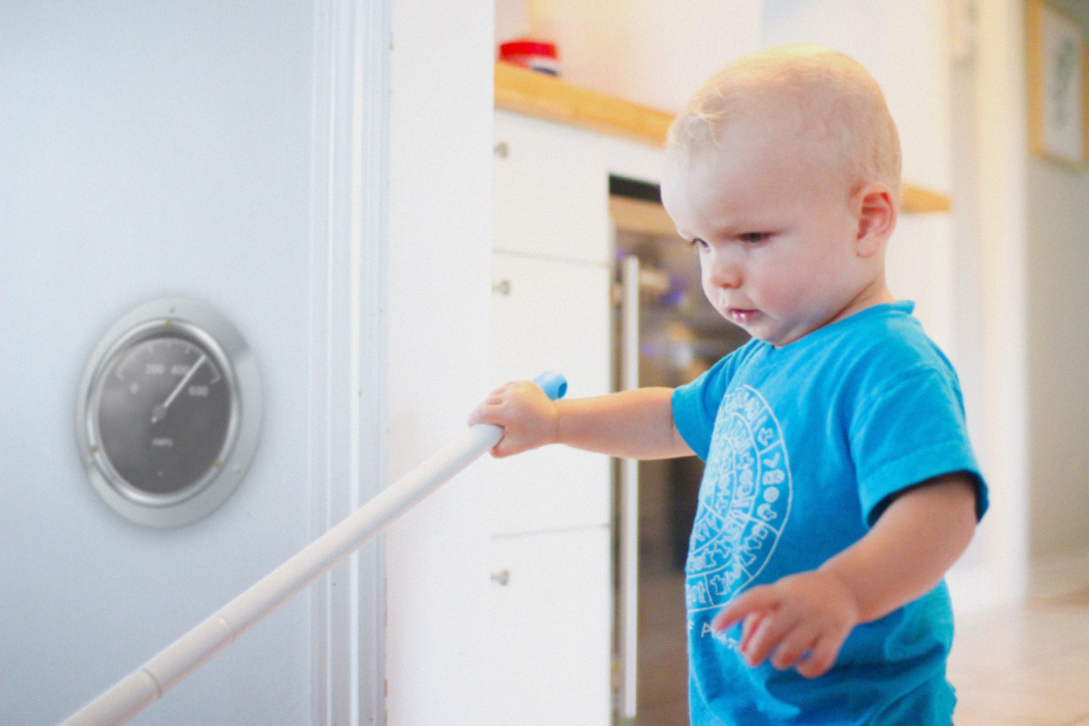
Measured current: 500 A
